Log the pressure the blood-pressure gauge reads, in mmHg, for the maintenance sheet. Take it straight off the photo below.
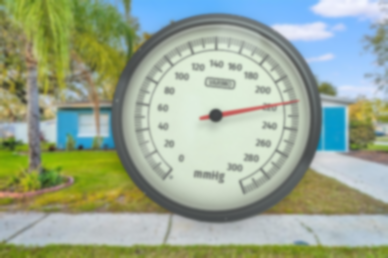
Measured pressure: 220 mmHg
